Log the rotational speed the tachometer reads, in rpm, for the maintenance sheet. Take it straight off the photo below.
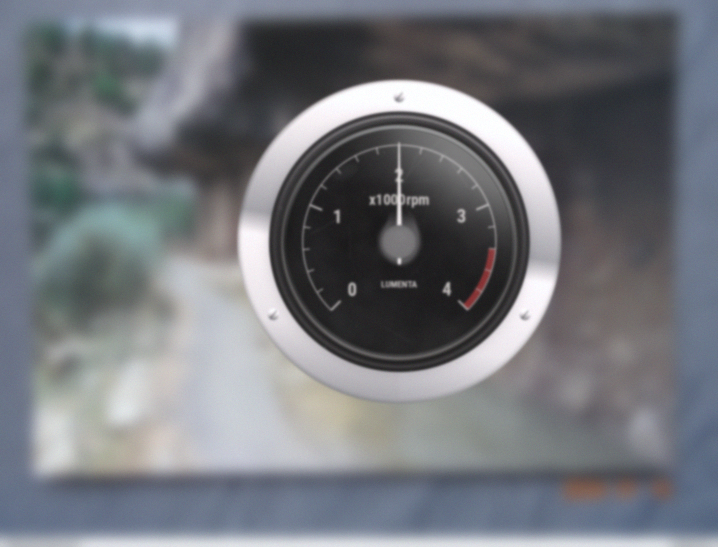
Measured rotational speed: 2000 rpm
